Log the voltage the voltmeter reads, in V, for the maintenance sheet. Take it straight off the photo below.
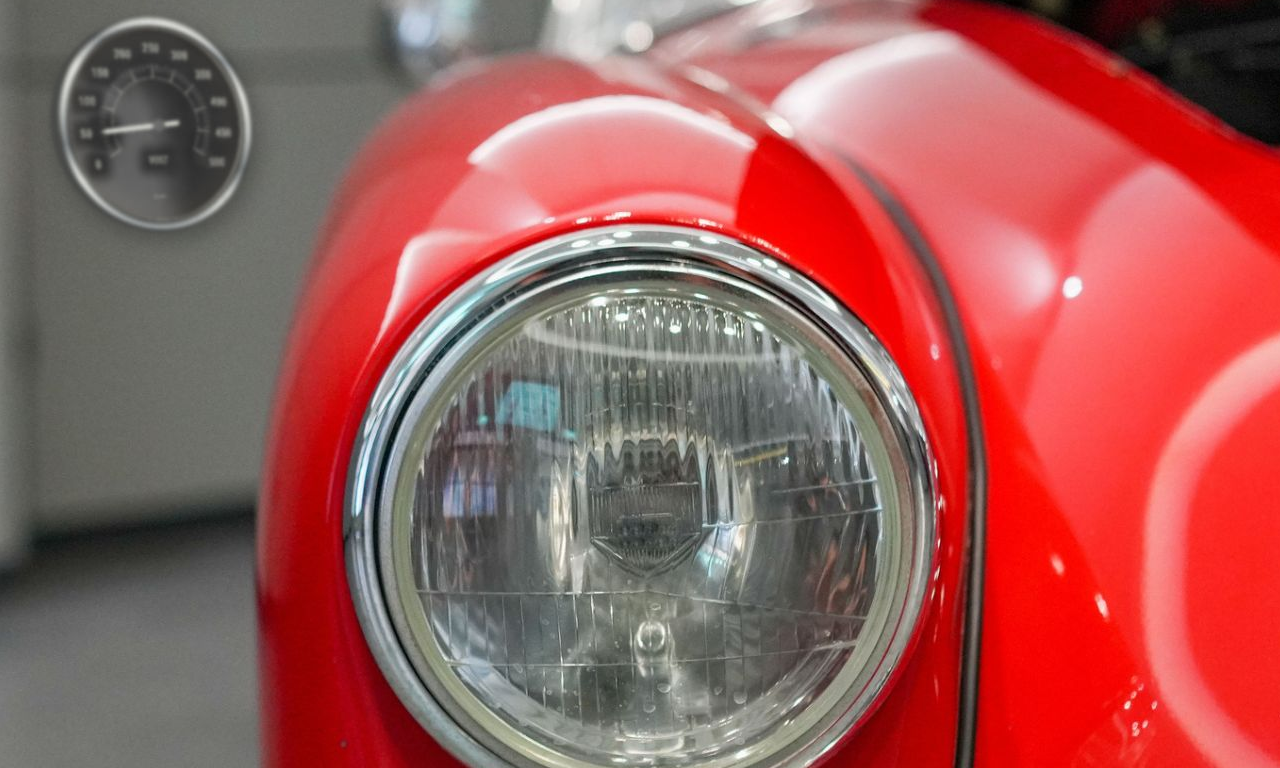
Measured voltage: 50 V
